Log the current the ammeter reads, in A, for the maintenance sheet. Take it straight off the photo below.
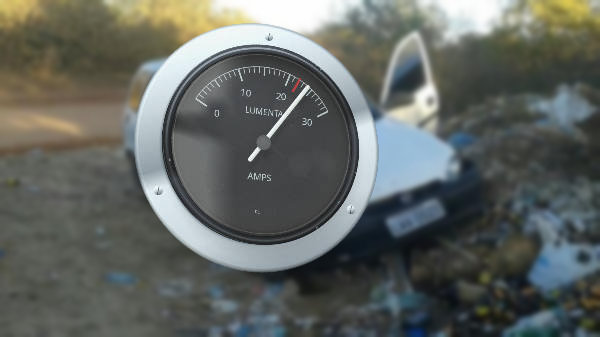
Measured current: 24 A
